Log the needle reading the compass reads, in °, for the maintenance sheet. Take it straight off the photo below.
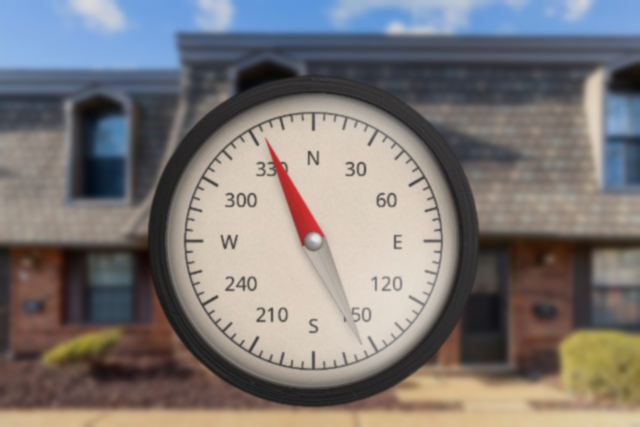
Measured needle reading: 335 °
